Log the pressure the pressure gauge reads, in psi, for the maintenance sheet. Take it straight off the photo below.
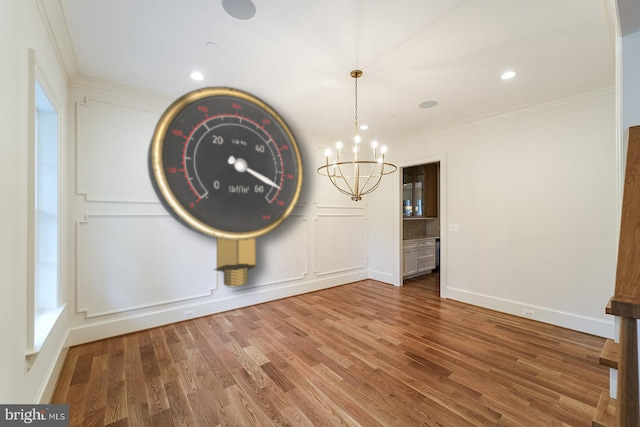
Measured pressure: 55 psi
